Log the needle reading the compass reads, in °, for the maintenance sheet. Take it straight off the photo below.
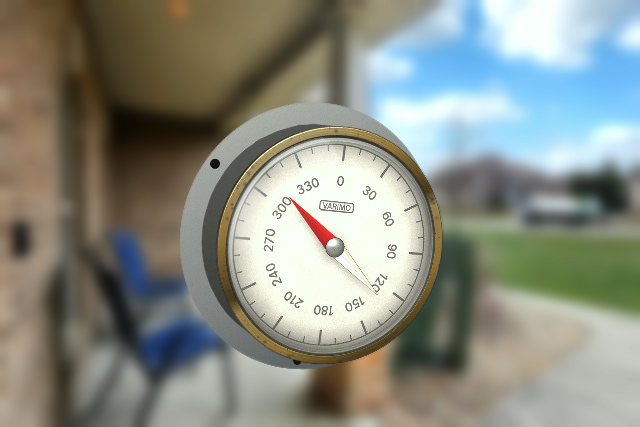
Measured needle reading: 310 °
